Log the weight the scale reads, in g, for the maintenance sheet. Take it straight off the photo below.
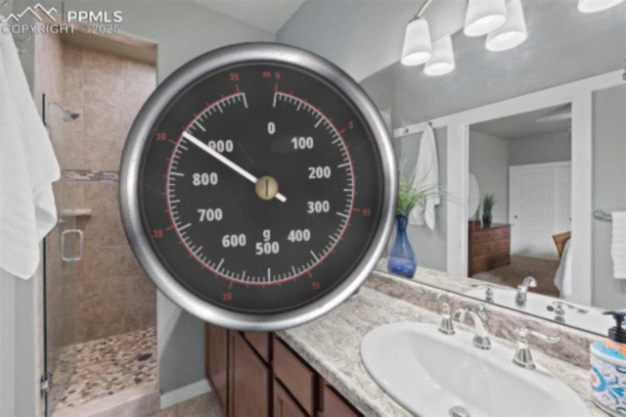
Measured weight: 870 g
